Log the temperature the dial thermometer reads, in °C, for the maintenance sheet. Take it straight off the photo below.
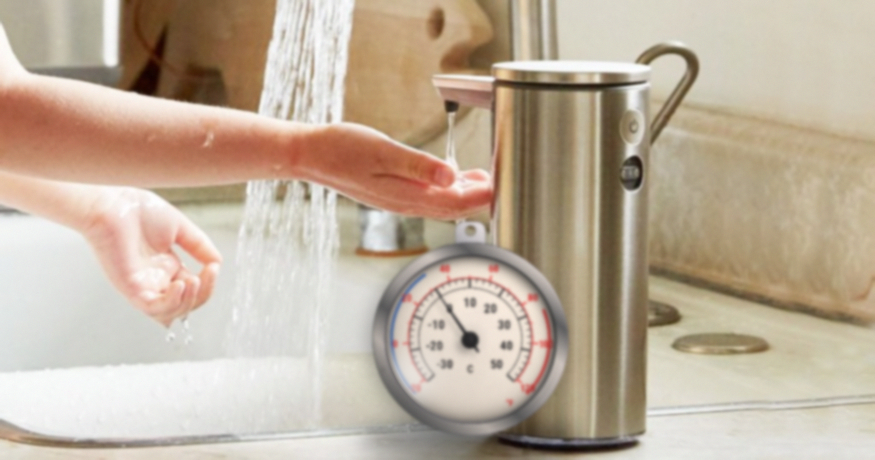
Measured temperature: 0 °C
